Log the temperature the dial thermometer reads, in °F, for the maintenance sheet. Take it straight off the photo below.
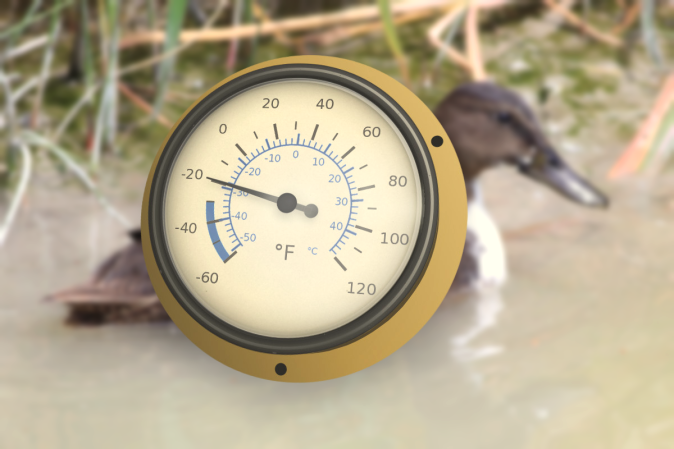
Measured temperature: -20 °F
